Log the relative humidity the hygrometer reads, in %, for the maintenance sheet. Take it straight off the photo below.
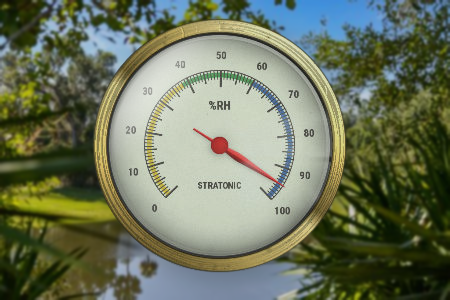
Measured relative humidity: 95 %
